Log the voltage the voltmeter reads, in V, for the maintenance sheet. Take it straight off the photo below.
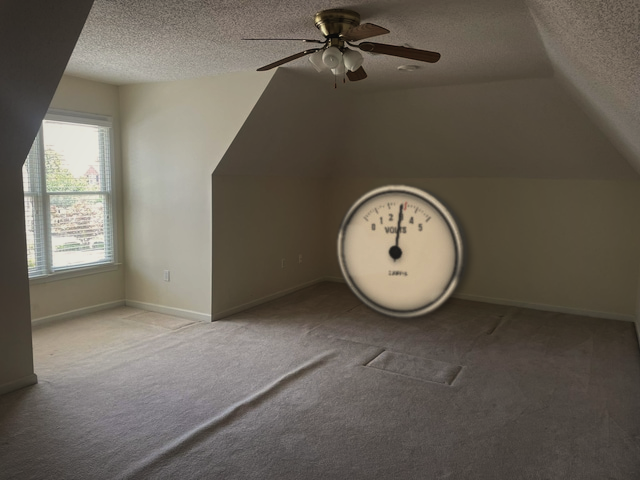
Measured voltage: 3 V
